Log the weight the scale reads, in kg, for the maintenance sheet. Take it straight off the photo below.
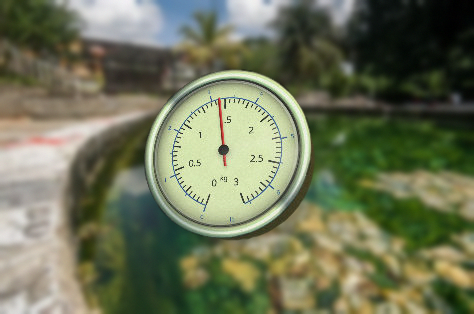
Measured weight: 1.45 kg
